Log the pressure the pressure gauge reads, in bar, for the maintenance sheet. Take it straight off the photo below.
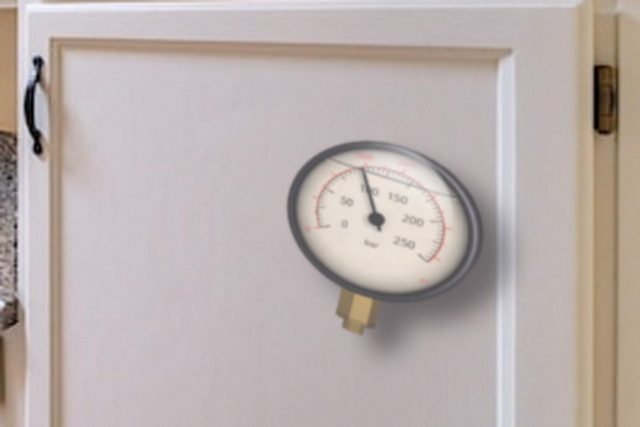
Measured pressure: 100 bar
